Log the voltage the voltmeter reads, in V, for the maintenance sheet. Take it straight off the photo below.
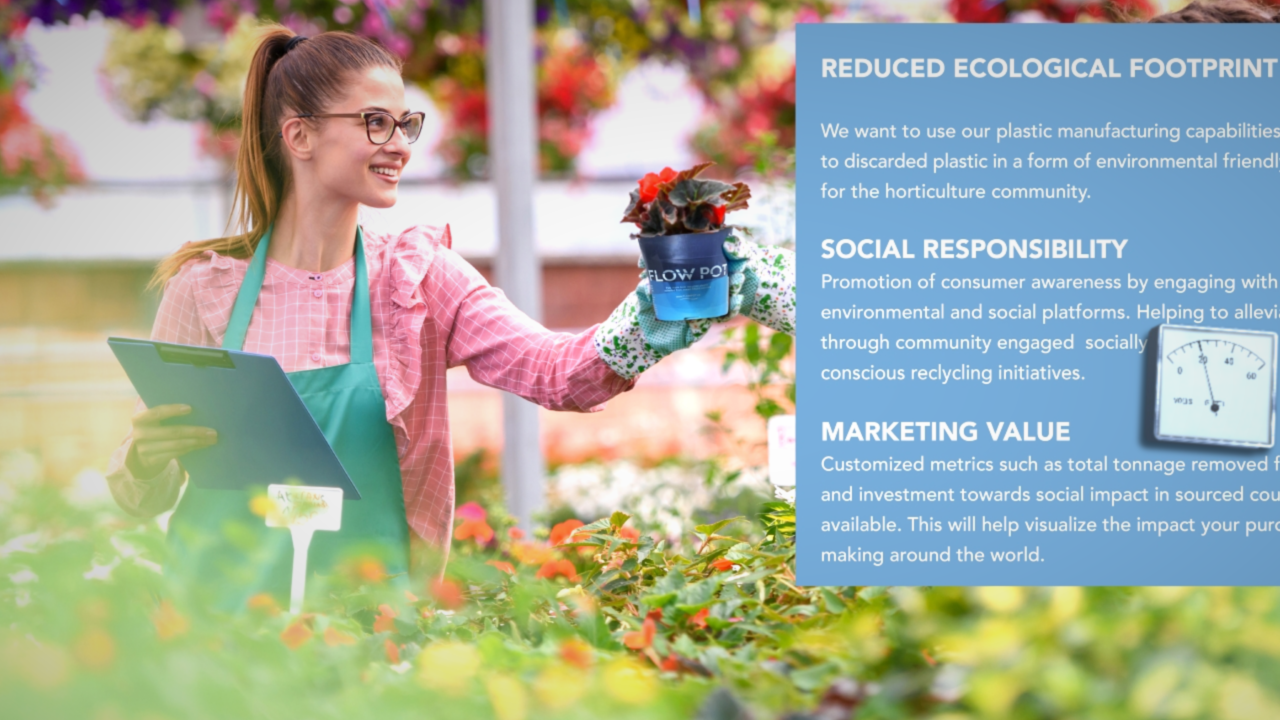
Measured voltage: 20 V
